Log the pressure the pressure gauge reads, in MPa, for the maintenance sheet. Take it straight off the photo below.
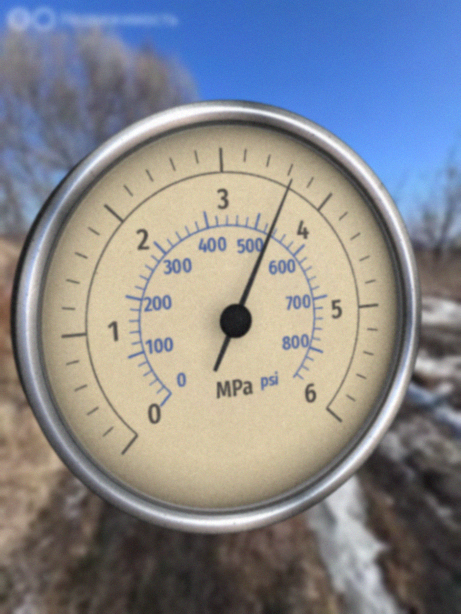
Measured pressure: 3.6 MPa
